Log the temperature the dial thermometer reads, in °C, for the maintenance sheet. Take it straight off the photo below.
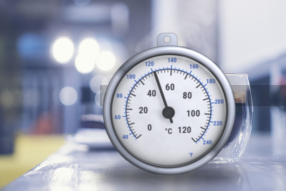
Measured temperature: 50 °C
